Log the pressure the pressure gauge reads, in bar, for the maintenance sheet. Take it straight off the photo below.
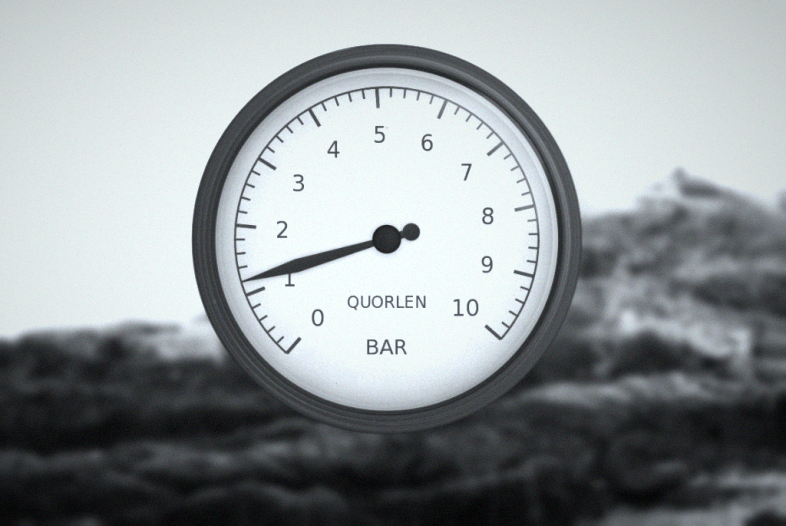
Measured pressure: 1.2 bar
